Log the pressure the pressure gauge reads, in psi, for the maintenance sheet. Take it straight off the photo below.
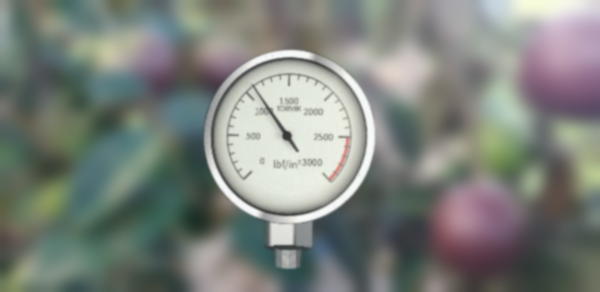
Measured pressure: 1100 psi
